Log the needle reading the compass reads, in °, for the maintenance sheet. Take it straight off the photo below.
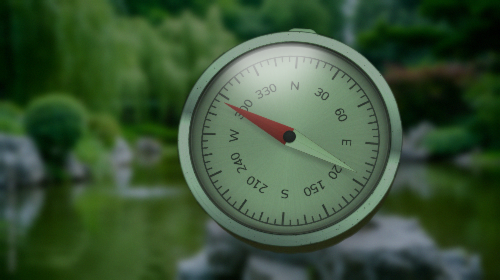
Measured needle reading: 295 °
